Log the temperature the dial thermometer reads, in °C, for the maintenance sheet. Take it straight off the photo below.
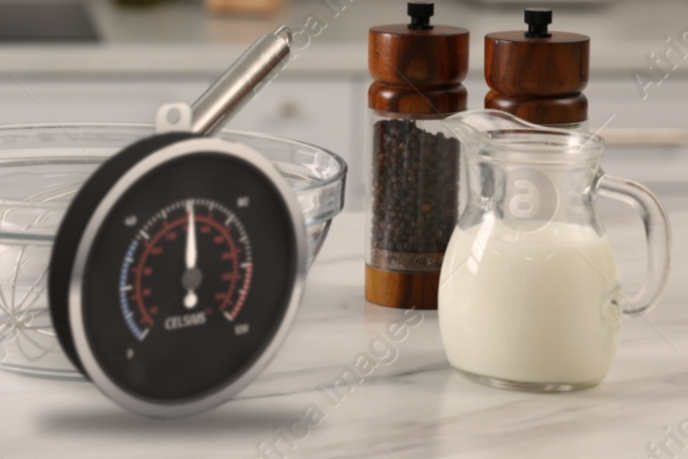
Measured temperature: 60 °C
